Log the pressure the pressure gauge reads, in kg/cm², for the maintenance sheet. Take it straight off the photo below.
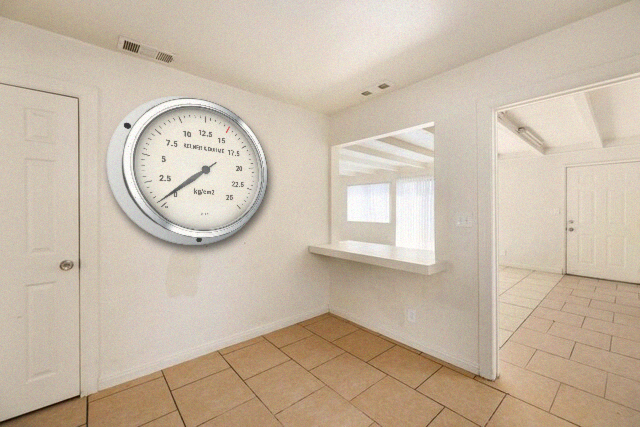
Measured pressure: 0.5 kg/cm²
